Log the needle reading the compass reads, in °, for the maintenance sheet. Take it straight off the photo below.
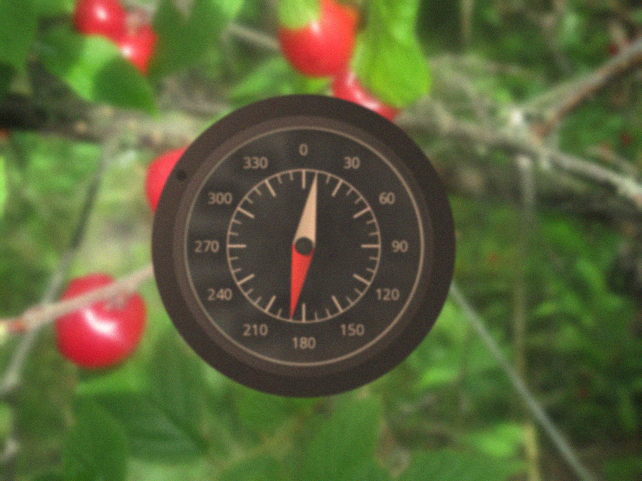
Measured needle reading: 190 °
